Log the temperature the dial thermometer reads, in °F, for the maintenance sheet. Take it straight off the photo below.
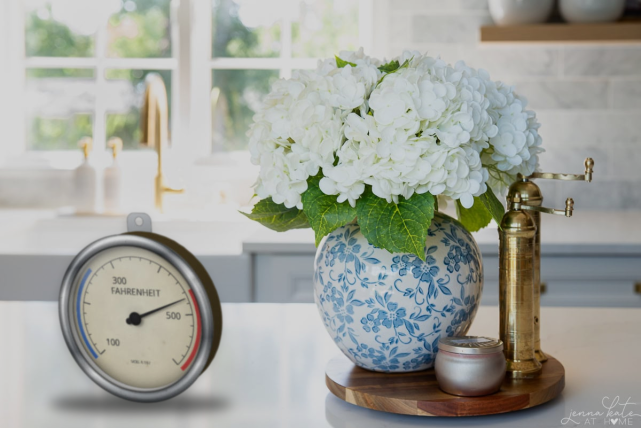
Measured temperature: 470 °F
